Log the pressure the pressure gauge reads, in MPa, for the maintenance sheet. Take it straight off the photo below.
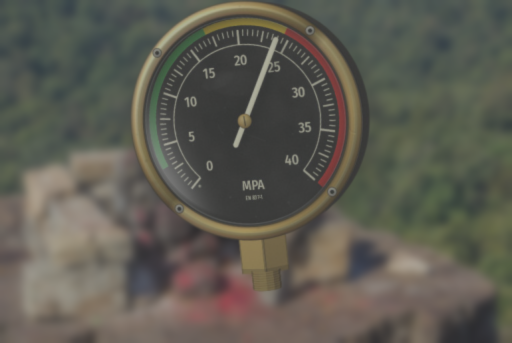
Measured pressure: 24 MPa
